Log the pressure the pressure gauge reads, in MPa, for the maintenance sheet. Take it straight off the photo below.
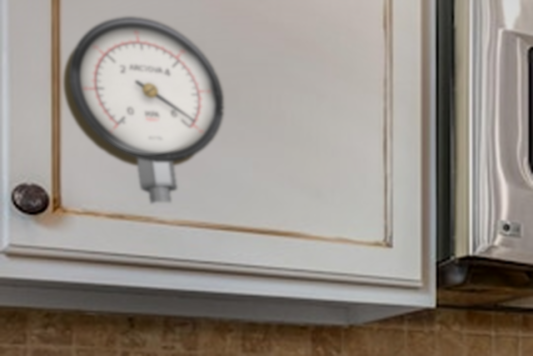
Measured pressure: 5.8 MPa
